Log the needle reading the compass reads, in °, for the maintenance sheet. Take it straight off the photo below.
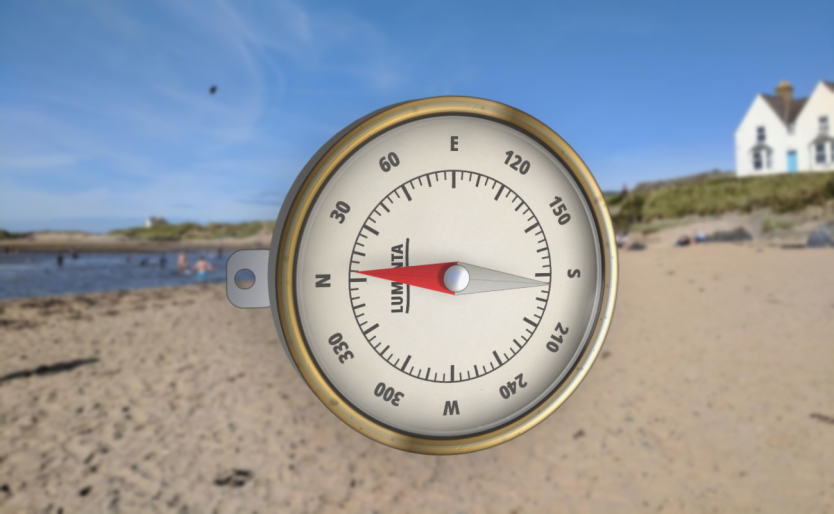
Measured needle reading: 5 °
